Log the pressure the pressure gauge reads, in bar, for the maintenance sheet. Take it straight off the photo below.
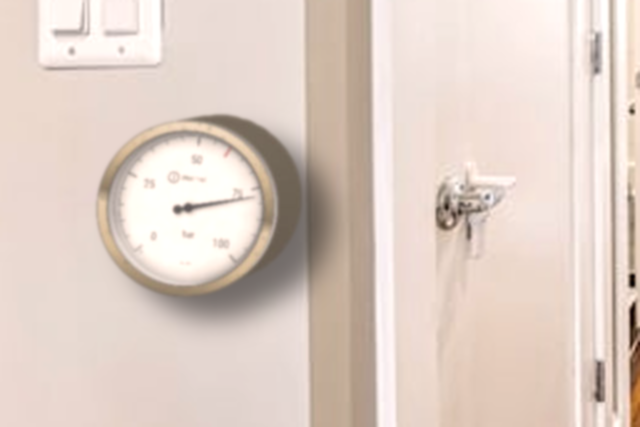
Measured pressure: 77.5 bar
